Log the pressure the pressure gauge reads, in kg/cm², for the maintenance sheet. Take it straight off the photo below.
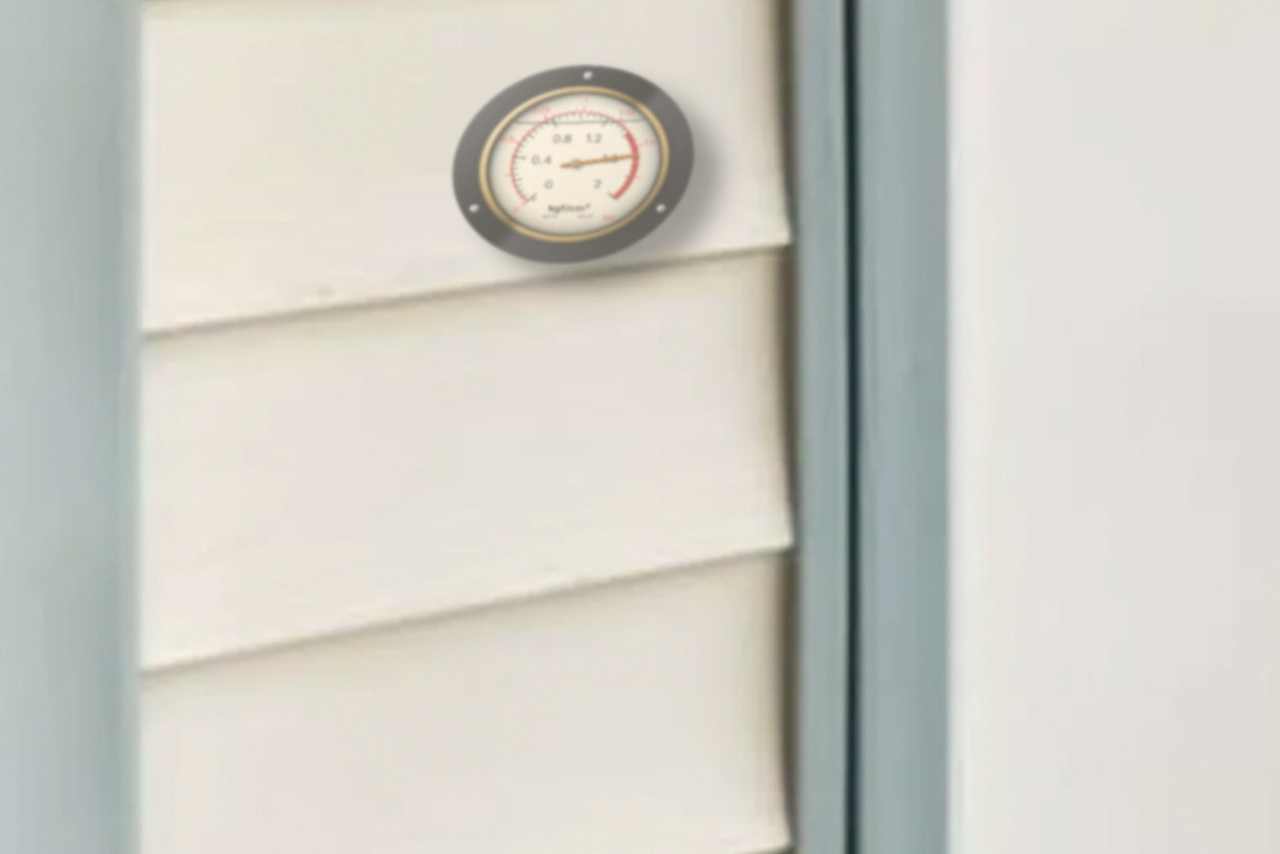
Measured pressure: 1.6 kg/cm²
